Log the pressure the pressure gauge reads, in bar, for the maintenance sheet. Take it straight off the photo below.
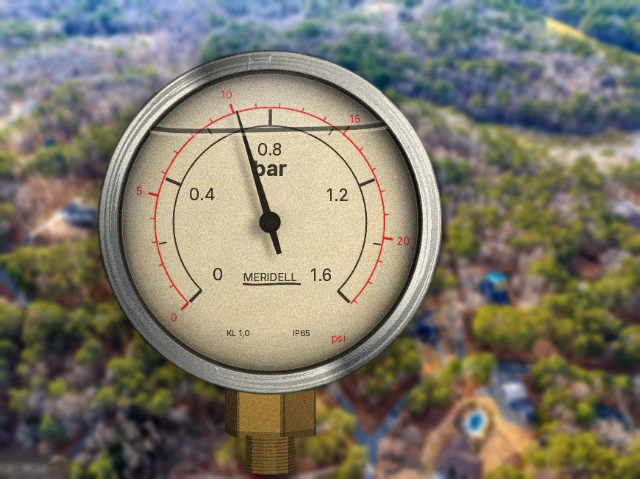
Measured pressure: 0.7 bar
